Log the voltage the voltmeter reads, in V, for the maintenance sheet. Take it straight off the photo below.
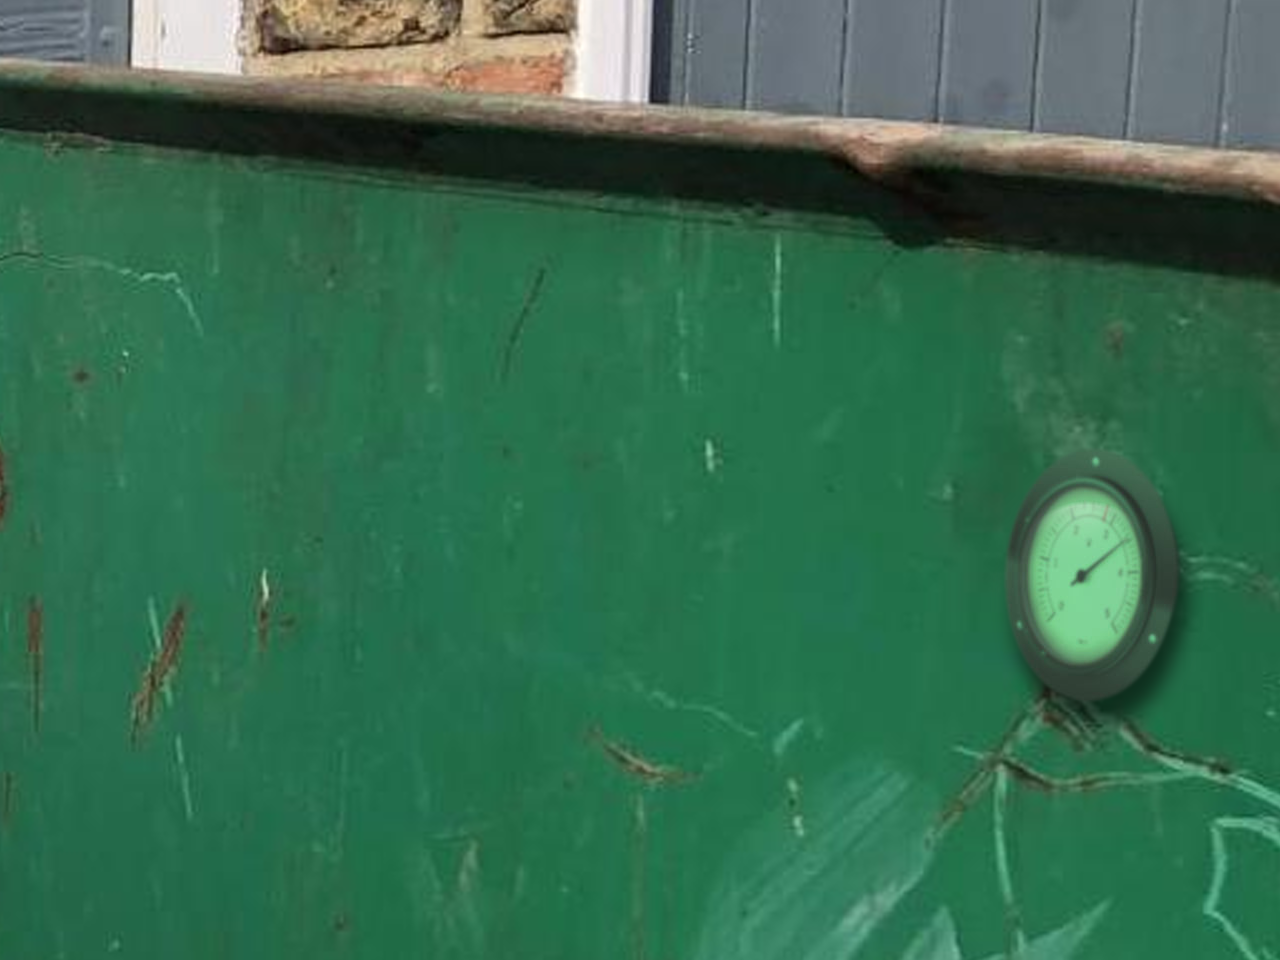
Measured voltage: 3.5 V
